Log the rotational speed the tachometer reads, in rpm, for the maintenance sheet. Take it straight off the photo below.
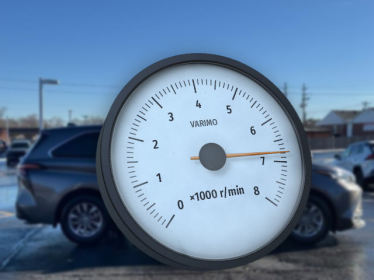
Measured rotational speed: 6800 rpm
